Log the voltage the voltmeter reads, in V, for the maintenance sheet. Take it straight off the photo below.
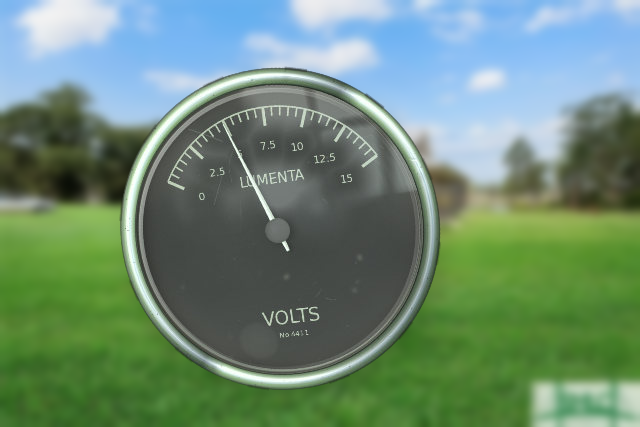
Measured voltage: 5 V
